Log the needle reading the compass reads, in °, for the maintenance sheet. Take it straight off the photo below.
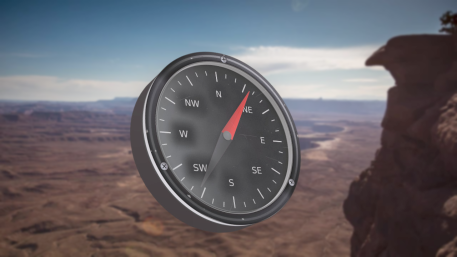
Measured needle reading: 35 °
